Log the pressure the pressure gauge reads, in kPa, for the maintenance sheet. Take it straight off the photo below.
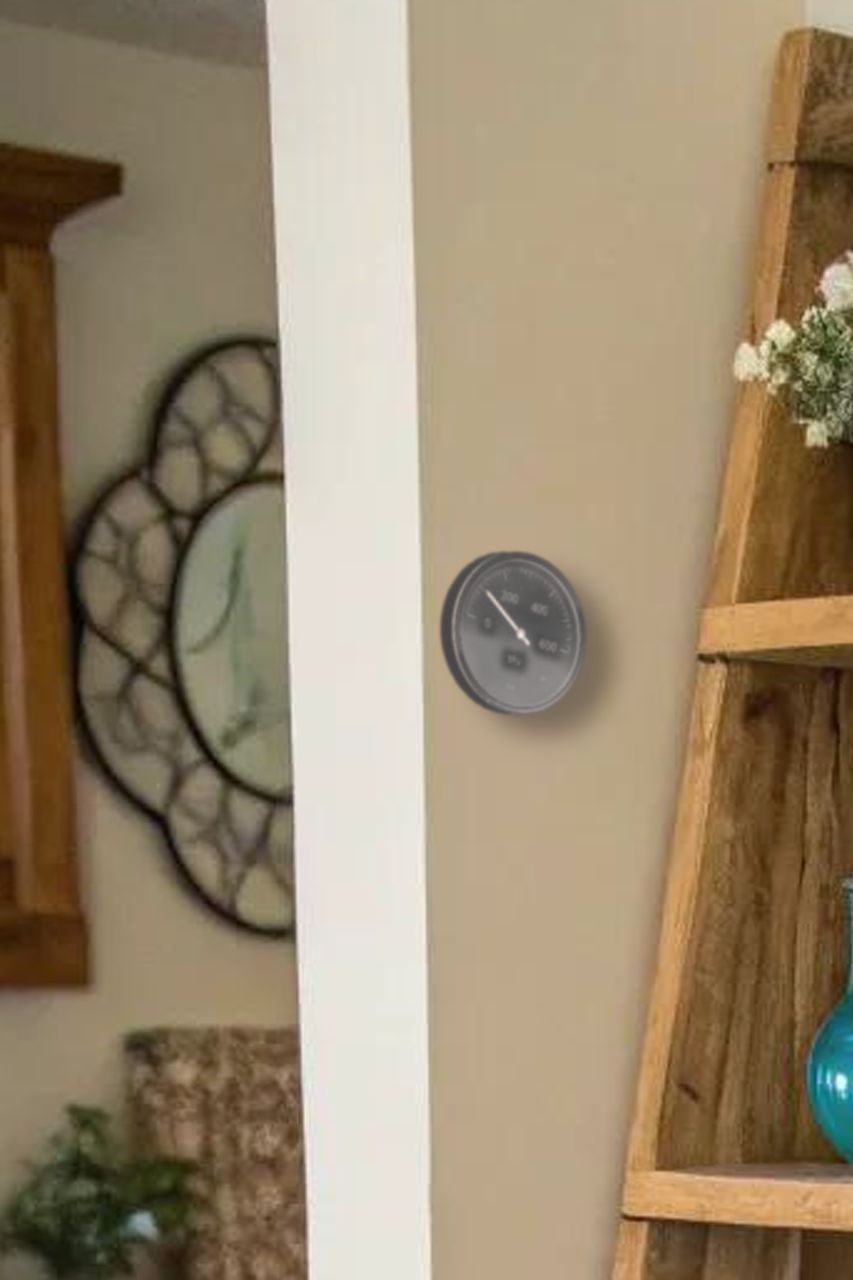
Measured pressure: 100 kPa
